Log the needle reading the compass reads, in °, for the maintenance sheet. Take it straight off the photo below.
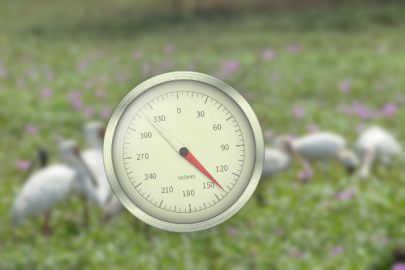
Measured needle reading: 140 °
